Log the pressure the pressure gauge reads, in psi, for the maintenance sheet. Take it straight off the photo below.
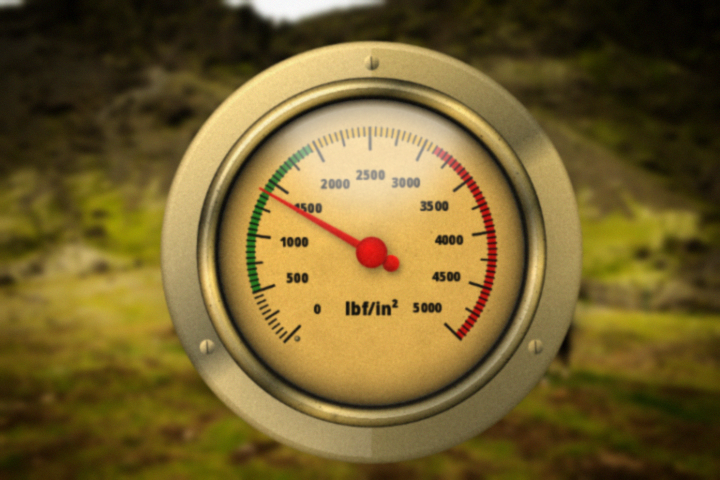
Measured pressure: 1400 psi
